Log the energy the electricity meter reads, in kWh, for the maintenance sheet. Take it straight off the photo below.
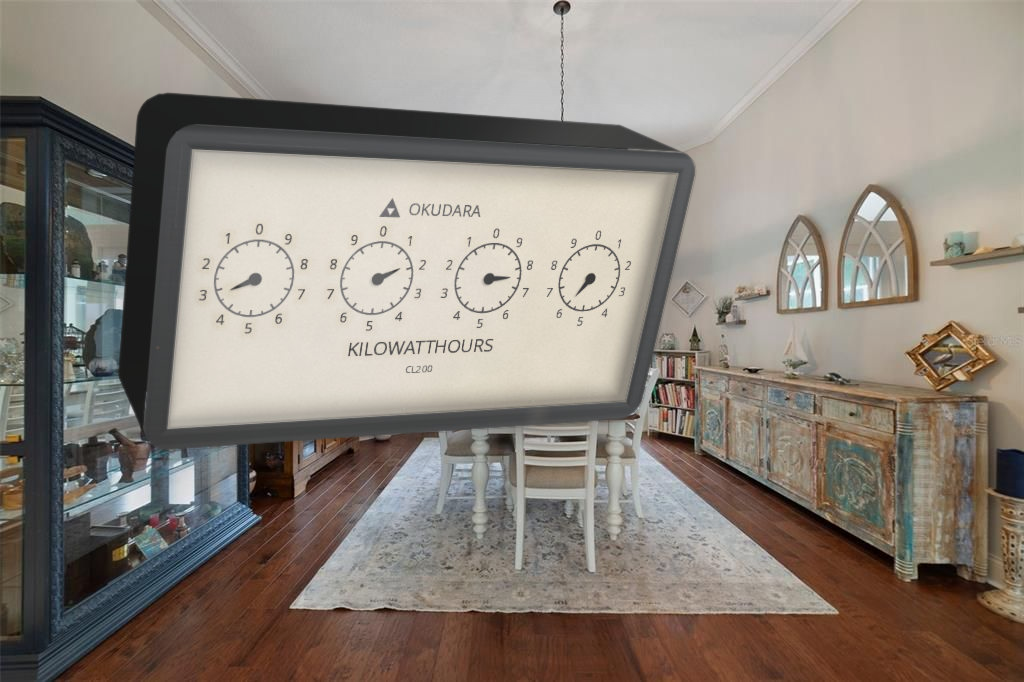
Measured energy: 3176 kWh
